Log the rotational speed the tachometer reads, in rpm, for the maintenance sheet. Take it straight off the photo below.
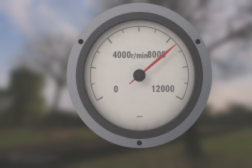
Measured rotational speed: 8500 rpm
